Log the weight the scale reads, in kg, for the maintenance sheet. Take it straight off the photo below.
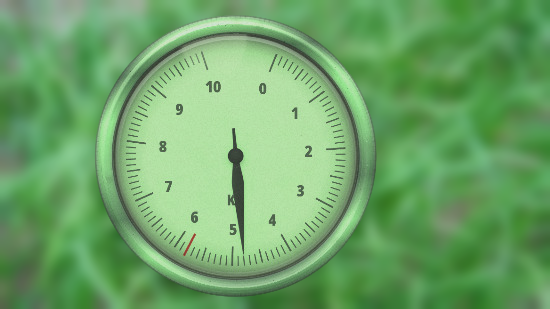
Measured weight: 4.8 kg
